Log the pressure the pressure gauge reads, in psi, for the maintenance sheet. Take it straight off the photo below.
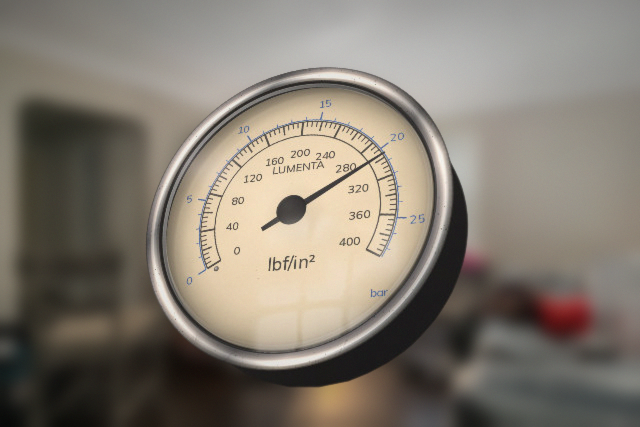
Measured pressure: 300 psi
